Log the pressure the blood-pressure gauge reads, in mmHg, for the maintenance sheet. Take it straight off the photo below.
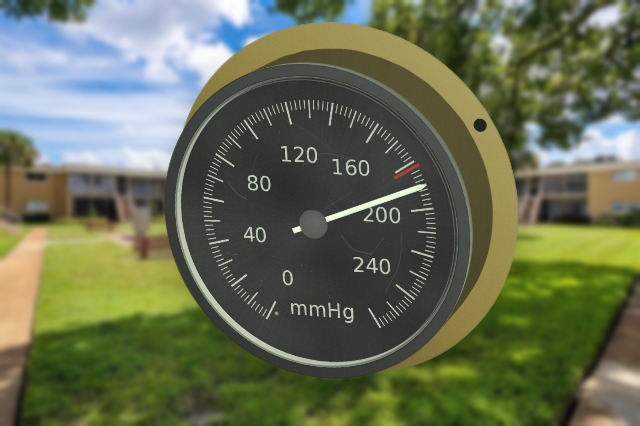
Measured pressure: 190 mmHg
